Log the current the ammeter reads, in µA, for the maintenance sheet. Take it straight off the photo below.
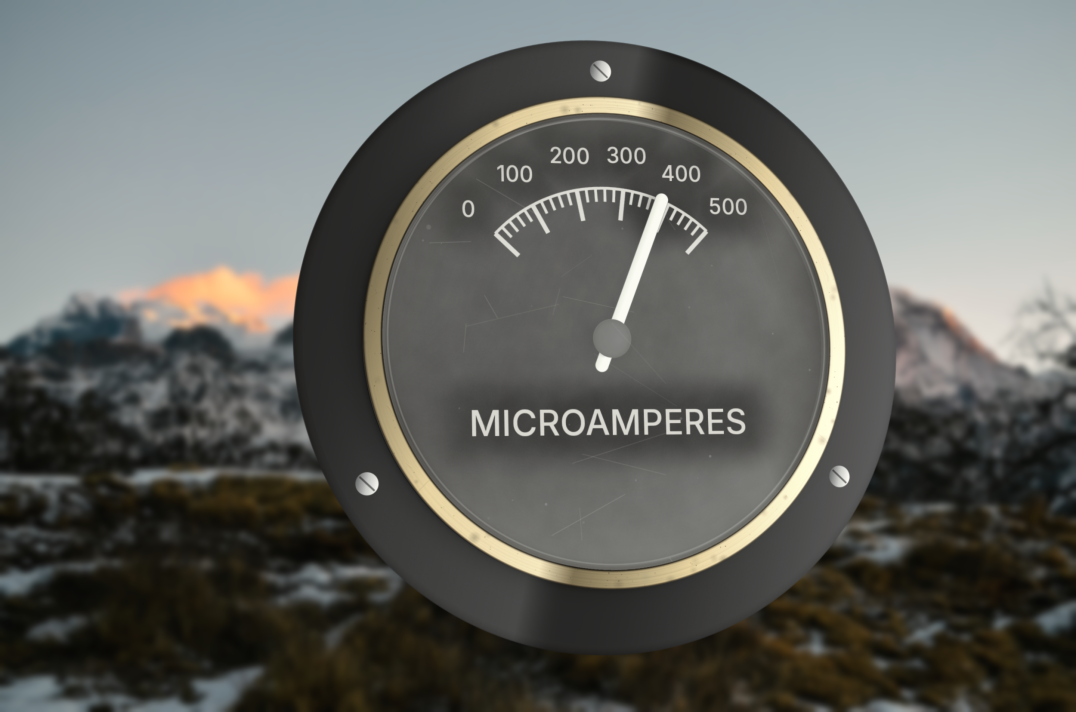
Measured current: 380 µA
